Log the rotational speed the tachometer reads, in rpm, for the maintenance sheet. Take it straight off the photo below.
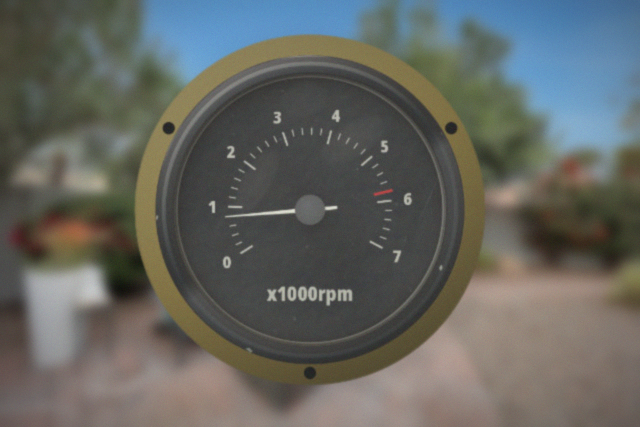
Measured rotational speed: 800 rpm
